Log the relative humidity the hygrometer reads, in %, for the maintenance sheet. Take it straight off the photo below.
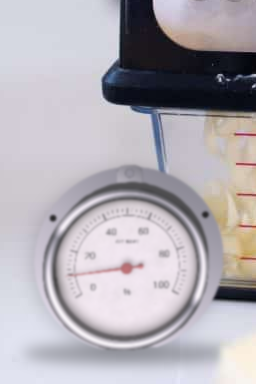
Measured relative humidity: 10 %
